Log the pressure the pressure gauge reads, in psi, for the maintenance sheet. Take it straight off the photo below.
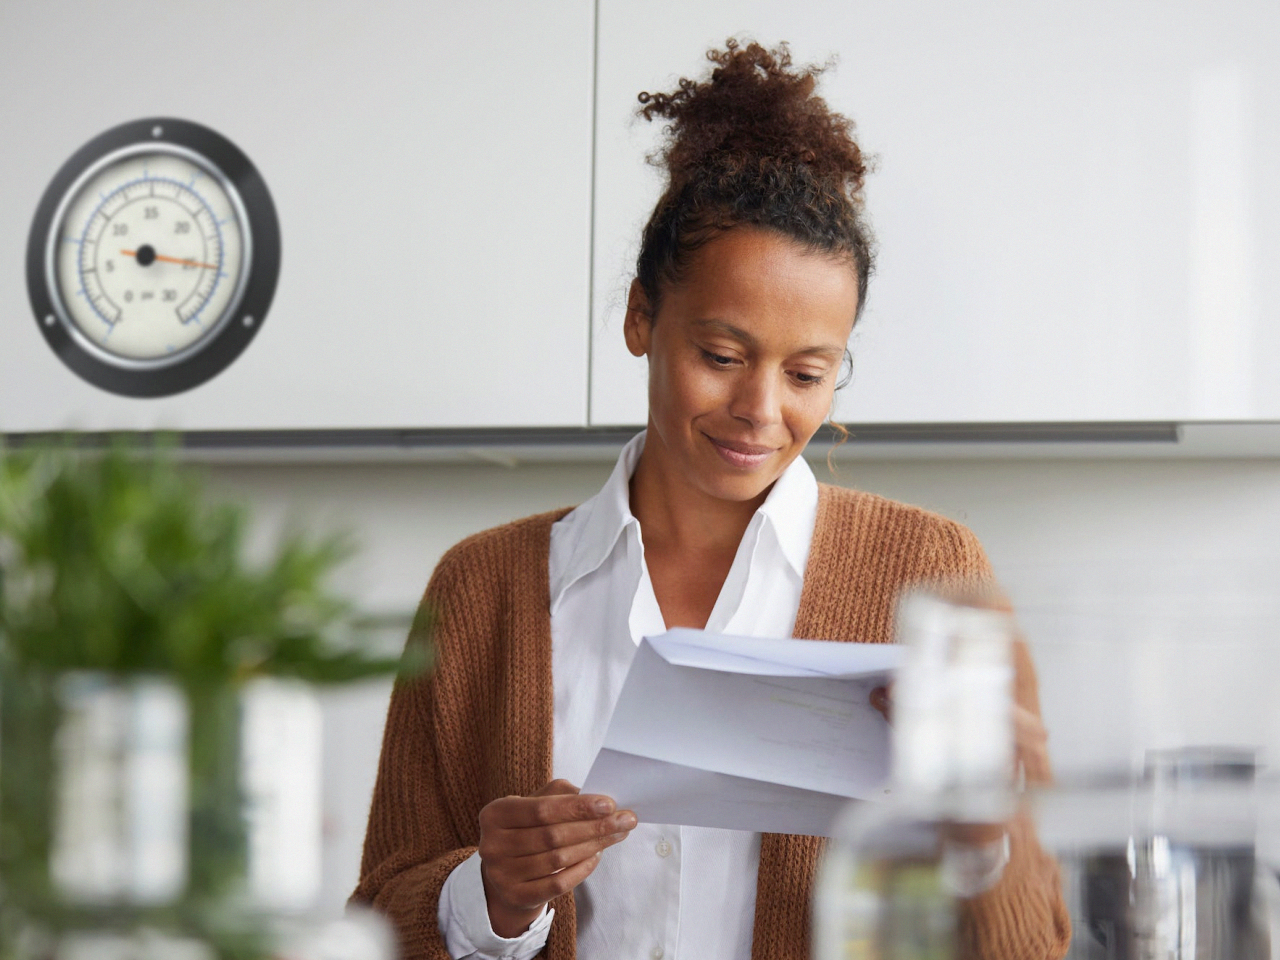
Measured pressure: 25 psi
